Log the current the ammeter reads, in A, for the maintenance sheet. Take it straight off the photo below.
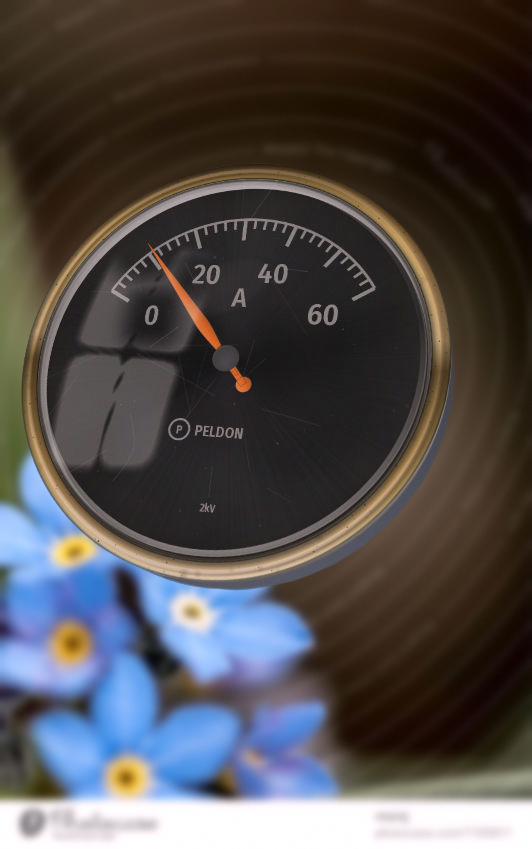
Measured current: 11 A
